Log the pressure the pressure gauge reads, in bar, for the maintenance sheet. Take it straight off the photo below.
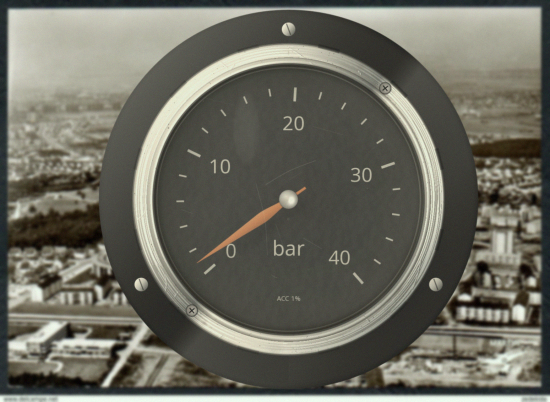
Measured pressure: 1 bar
